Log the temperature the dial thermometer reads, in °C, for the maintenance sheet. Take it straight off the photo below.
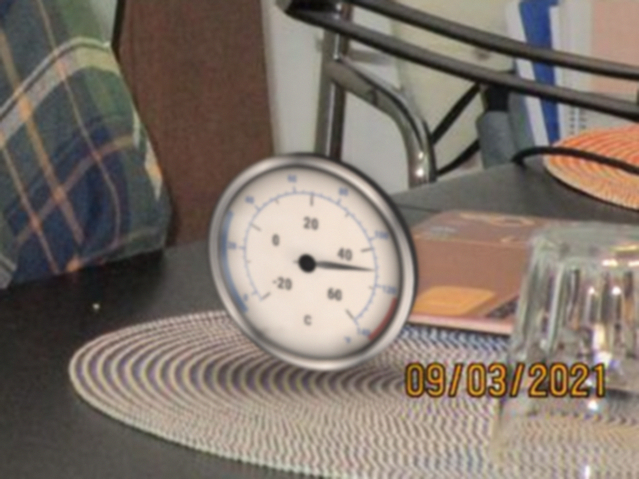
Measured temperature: 45 °C
